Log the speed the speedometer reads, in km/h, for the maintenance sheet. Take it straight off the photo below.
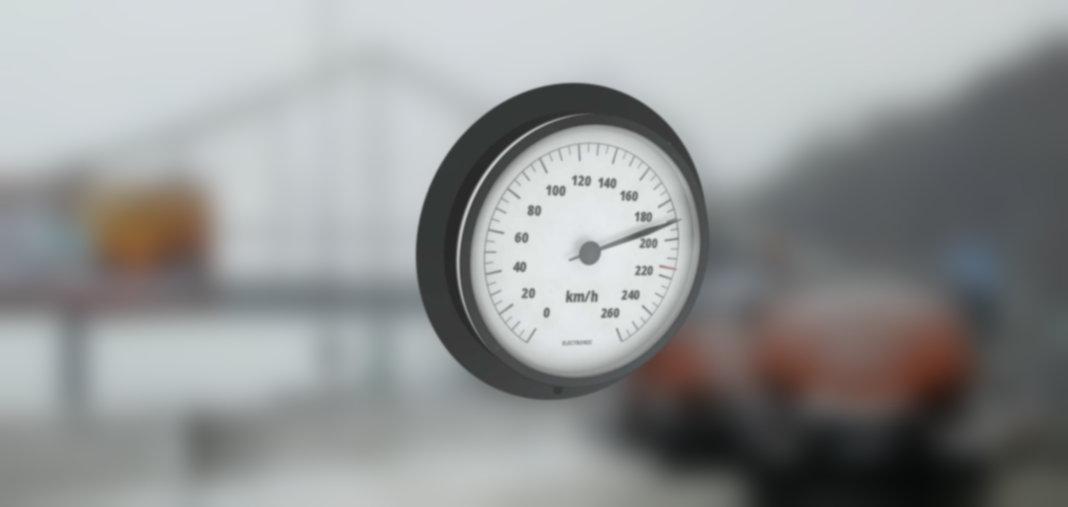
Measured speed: 190 km/h
